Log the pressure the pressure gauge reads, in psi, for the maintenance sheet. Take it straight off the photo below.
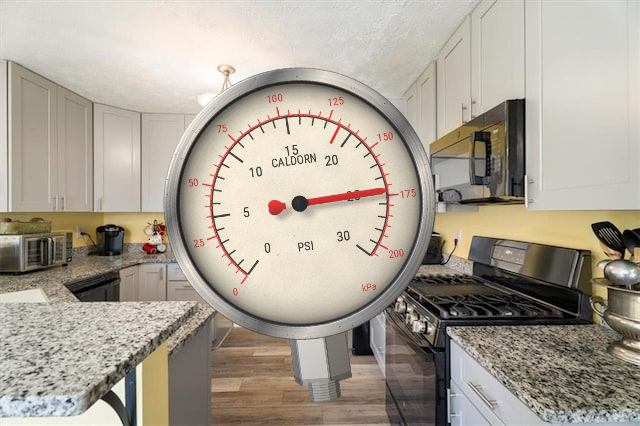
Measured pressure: 25 psi
